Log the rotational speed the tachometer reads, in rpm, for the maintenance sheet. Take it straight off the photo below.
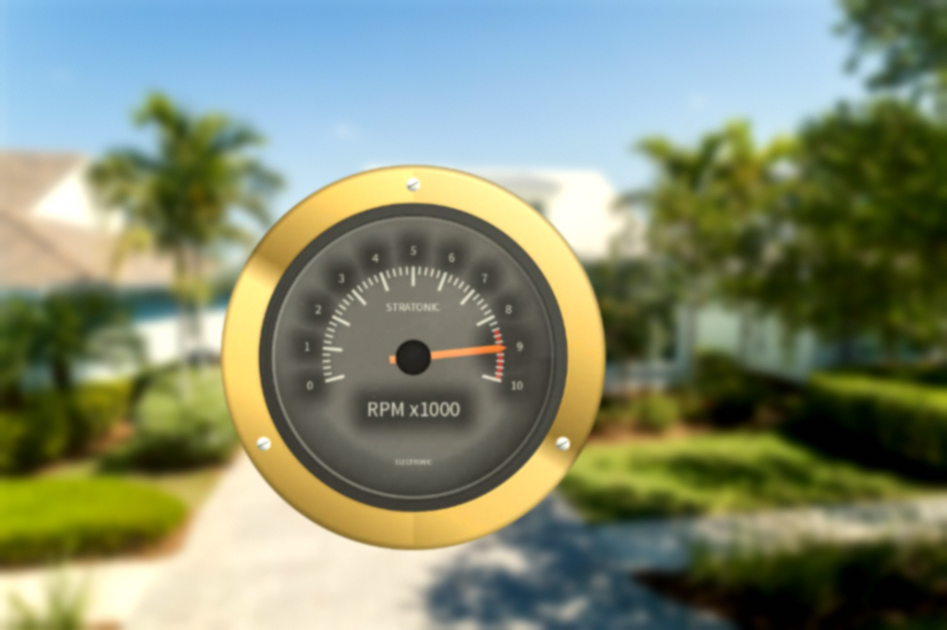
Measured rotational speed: 9000 rpm
